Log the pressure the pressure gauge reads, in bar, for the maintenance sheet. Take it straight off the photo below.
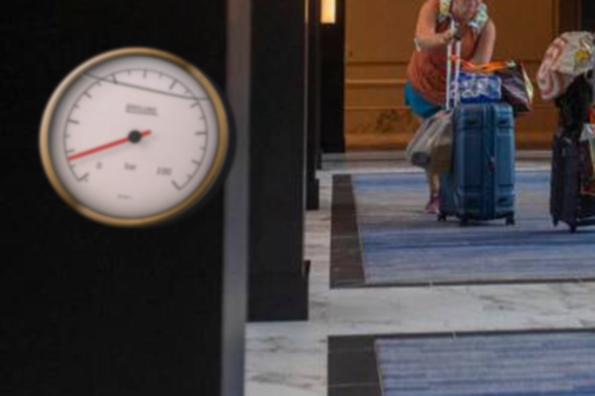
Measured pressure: 7.5 bar
